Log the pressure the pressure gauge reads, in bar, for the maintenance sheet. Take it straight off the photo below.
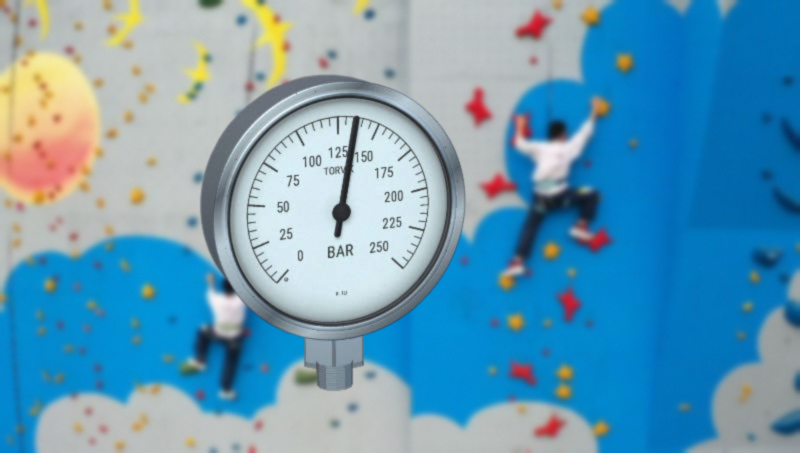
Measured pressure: 135 bar
